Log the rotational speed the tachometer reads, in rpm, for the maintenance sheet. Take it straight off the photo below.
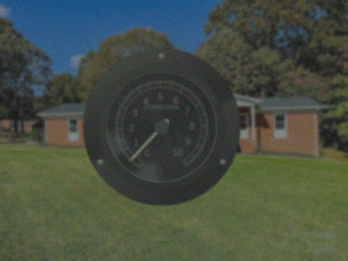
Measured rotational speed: 500 rpm
